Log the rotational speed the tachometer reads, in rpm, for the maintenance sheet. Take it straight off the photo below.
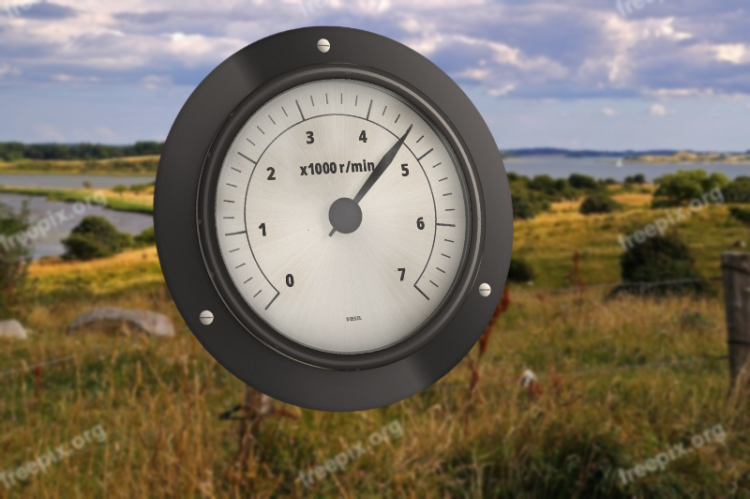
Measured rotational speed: 4600 rpm
